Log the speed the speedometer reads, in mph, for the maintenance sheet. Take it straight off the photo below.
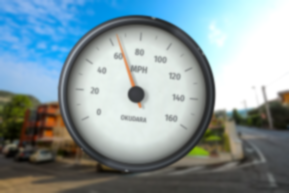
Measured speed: 65 mph
